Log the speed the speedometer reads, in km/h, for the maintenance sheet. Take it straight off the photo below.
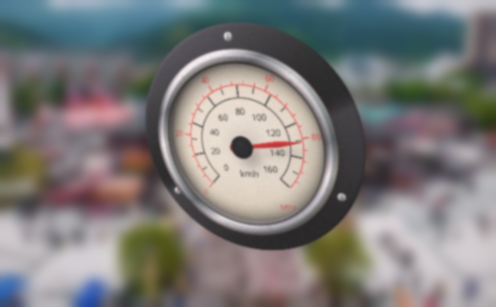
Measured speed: 130 km/h
